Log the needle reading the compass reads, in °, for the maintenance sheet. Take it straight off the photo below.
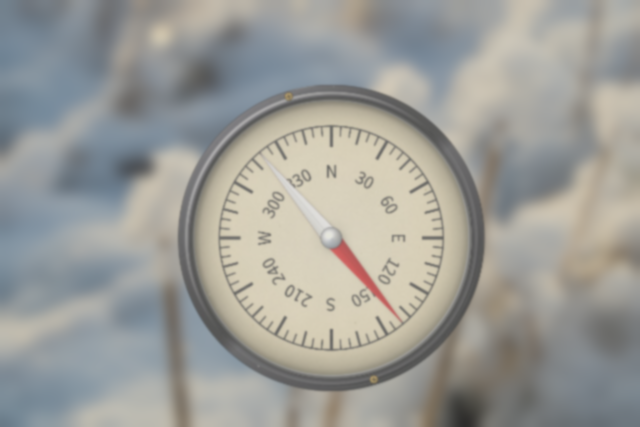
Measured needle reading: 140 °
